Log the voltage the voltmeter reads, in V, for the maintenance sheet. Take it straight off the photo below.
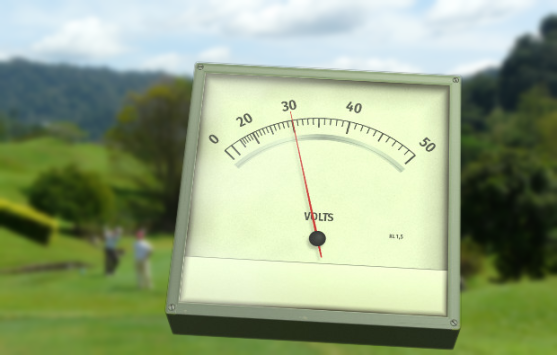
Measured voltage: 30 V
